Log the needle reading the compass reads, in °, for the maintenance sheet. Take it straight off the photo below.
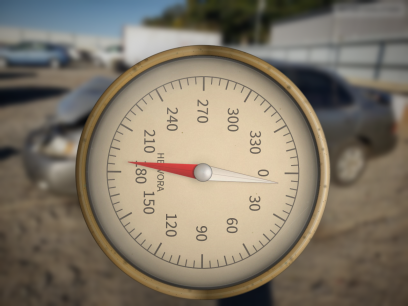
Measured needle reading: 187.5 °
